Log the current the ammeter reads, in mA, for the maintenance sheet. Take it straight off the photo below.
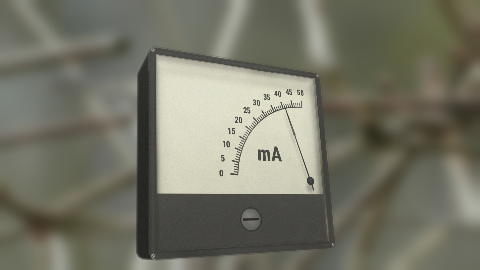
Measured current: 40 mA
